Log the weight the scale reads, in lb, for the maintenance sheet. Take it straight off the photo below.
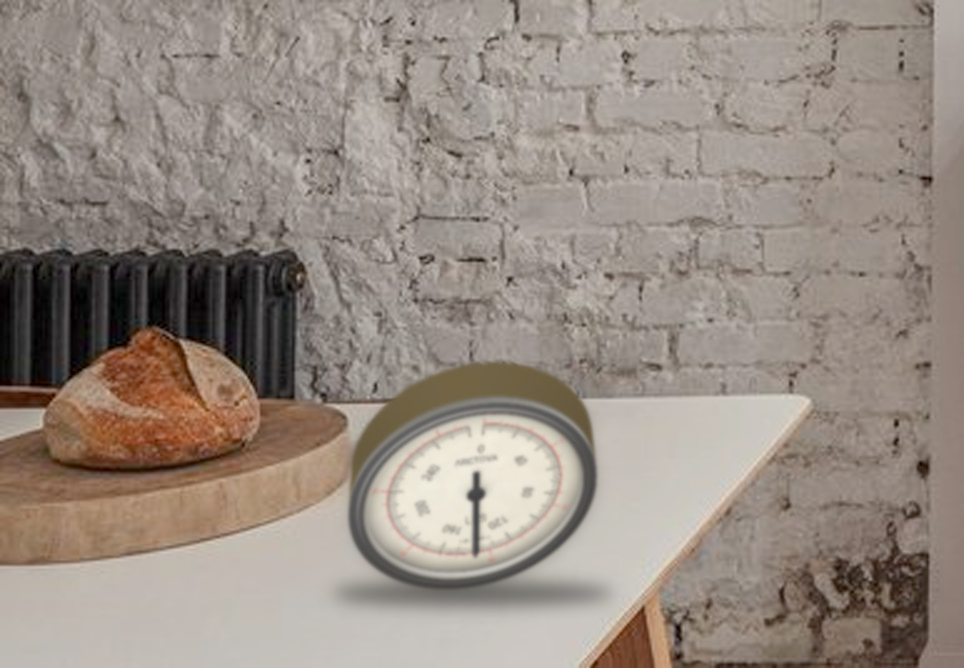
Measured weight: 140 lb
